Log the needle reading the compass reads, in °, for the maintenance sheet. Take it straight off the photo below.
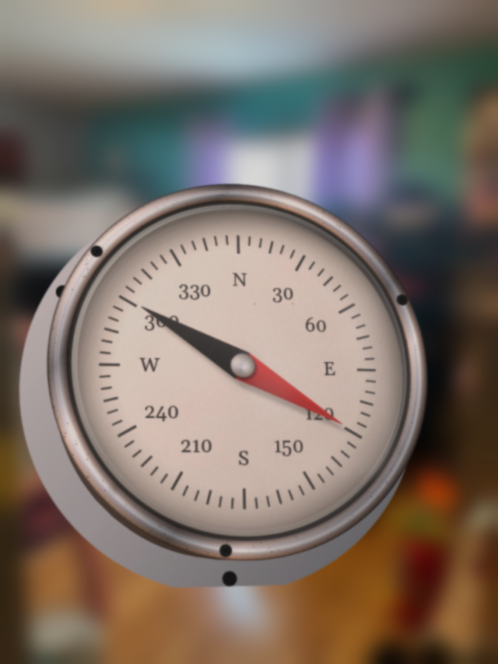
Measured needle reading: 120 °
